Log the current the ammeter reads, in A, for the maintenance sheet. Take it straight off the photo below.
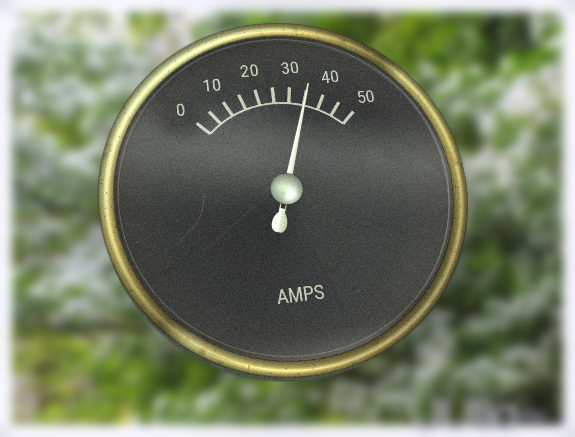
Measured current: 35 A
